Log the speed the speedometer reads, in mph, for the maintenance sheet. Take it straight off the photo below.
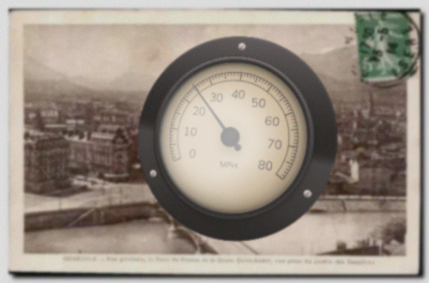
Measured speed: 25 mph
